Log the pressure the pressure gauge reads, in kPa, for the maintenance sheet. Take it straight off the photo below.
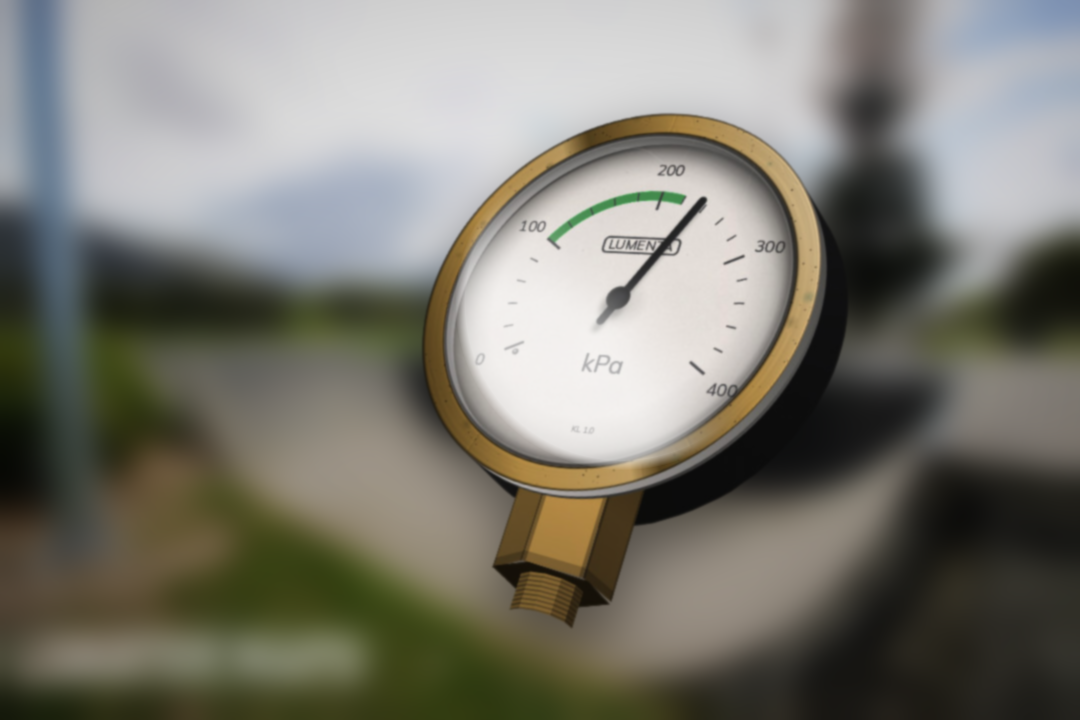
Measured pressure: 240 kPa
